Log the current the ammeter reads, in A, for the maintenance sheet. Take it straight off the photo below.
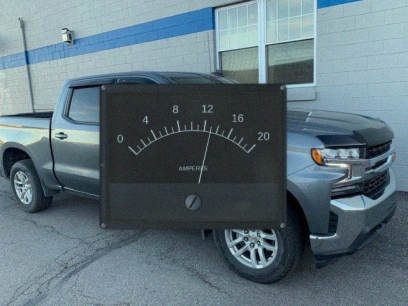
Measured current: 13 A
